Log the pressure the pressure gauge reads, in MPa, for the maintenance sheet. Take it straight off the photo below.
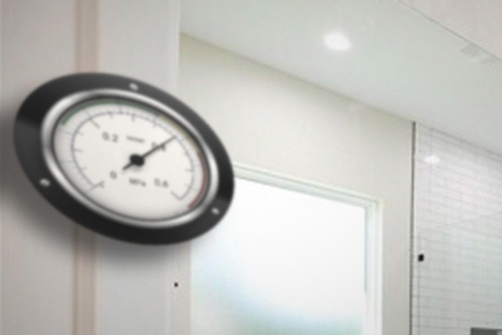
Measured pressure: 0.4 MPa
